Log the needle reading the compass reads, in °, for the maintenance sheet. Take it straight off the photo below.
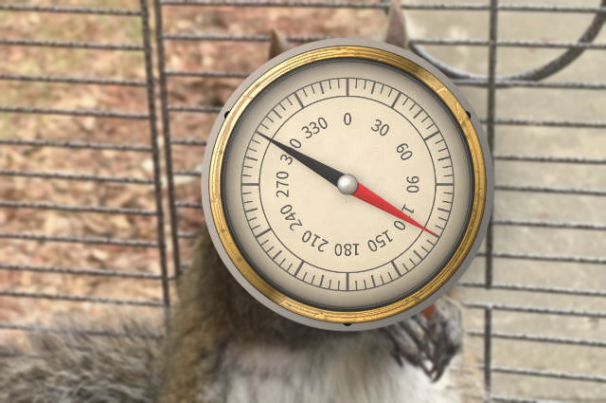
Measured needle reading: 120 °
